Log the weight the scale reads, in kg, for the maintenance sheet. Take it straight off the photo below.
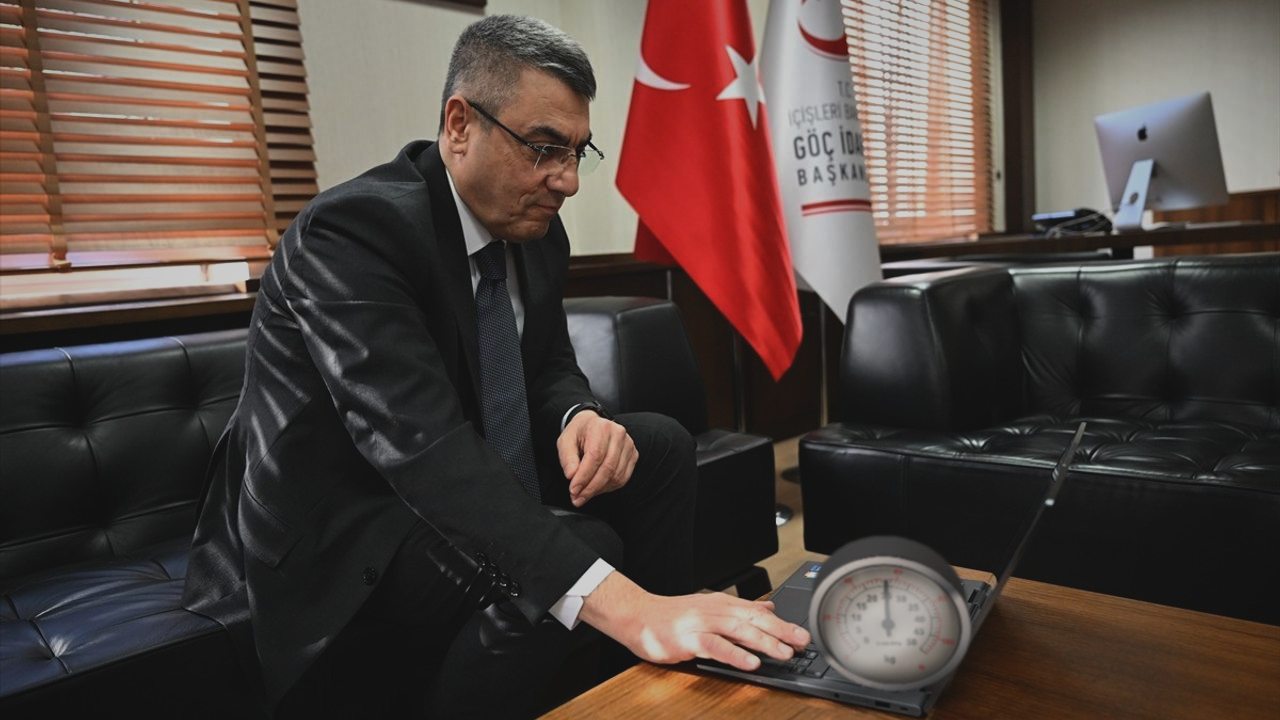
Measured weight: 25 kg
